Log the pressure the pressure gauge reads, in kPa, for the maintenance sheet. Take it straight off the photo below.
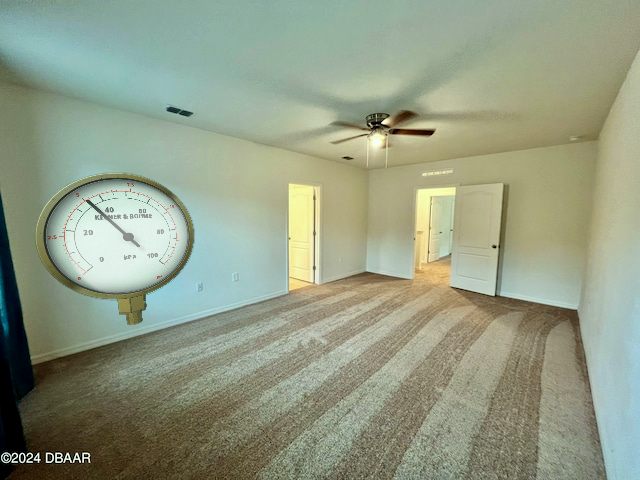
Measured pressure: 35 kPa
